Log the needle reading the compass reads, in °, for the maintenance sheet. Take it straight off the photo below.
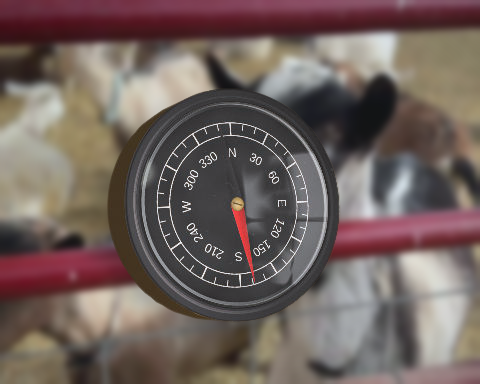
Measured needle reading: 170 °
